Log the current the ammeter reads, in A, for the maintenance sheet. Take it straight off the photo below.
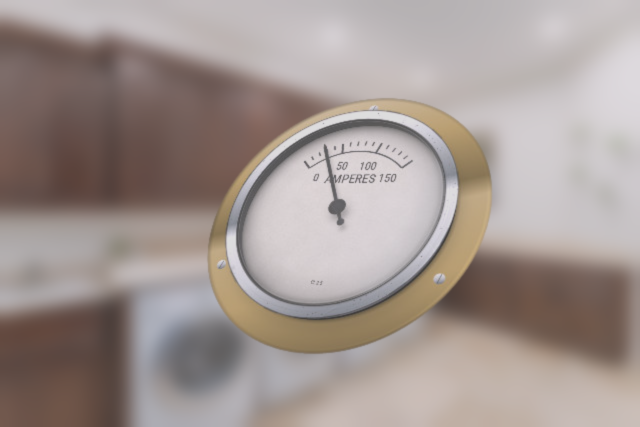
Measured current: 30 A
